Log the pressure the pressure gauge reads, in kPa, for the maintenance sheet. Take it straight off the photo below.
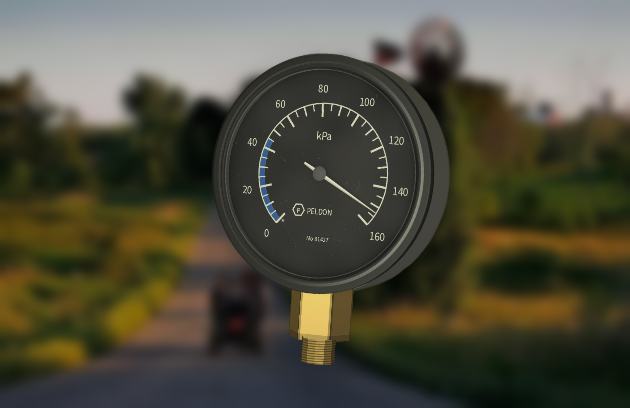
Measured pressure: 152.5 kPa
